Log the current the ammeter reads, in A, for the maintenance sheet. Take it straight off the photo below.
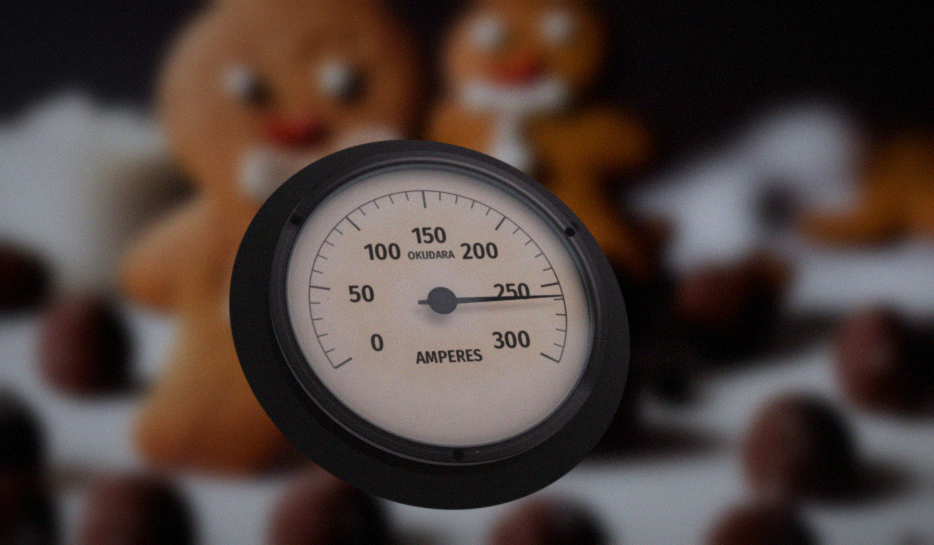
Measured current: 260 A
